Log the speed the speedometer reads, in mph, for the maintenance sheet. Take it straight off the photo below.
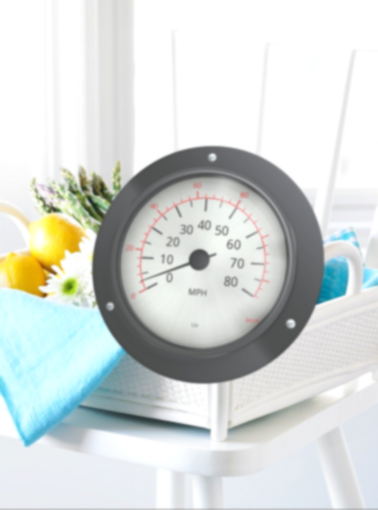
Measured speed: 2.5 mph
